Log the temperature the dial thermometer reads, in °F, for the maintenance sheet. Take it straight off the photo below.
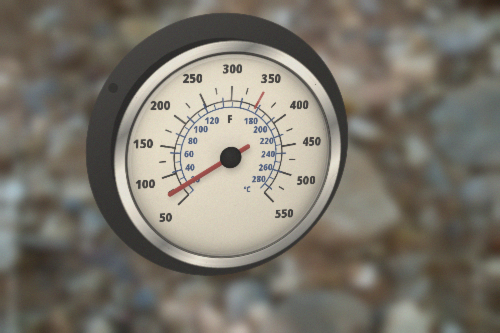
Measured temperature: 75 °F
